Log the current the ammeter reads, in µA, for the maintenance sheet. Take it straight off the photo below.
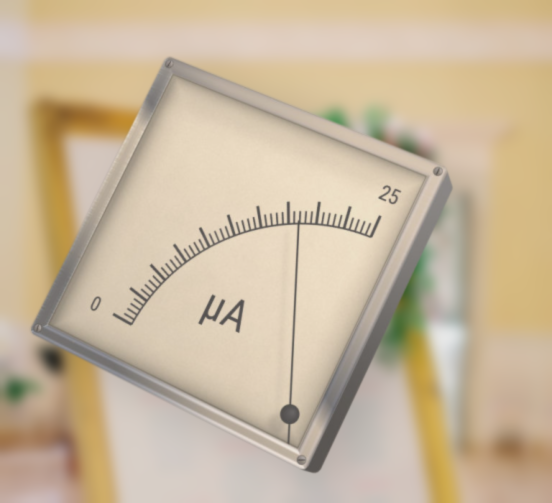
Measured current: 18.5 µA
